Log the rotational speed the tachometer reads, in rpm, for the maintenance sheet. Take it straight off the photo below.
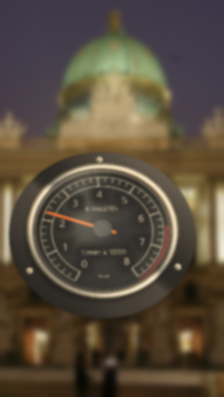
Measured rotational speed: 2200 rpm
